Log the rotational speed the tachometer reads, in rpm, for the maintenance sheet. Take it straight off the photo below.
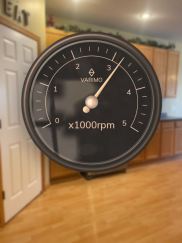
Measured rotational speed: 3200 rpm
